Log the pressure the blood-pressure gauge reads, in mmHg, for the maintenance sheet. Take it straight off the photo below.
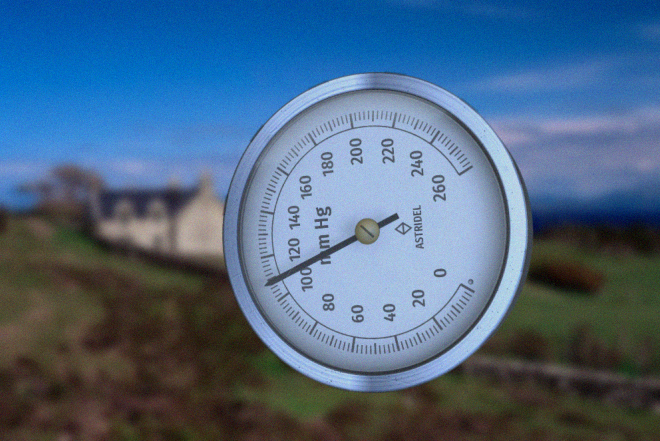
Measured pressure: 108 mmHg
